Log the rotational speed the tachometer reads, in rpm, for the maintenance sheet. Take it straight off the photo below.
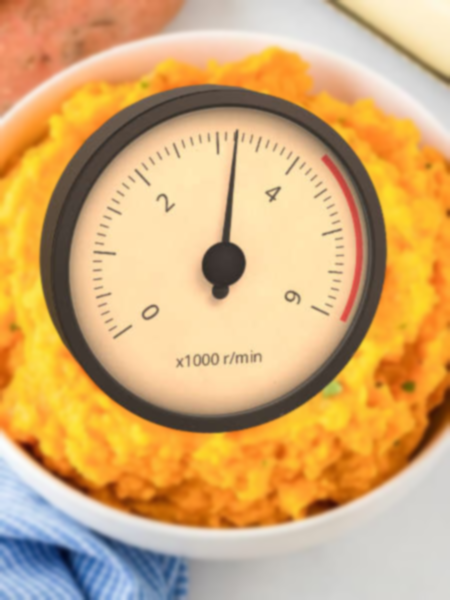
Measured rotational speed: 3200 rpm
